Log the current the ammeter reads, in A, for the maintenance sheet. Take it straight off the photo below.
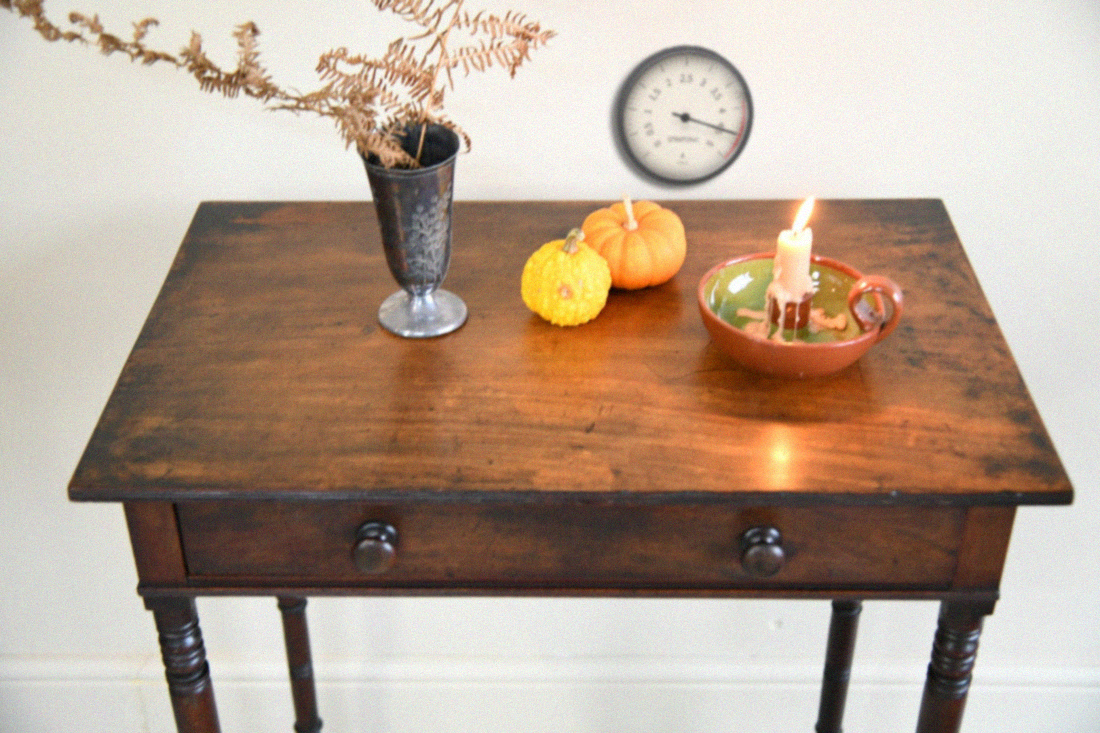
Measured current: 4.5 A
